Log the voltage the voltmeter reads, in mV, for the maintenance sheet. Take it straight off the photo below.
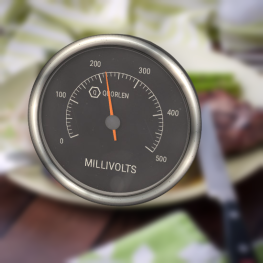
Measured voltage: 220 mV
